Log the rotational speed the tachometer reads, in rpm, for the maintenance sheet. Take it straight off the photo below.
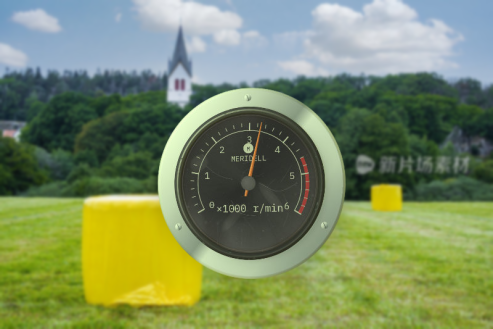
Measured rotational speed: 3300 rpm
